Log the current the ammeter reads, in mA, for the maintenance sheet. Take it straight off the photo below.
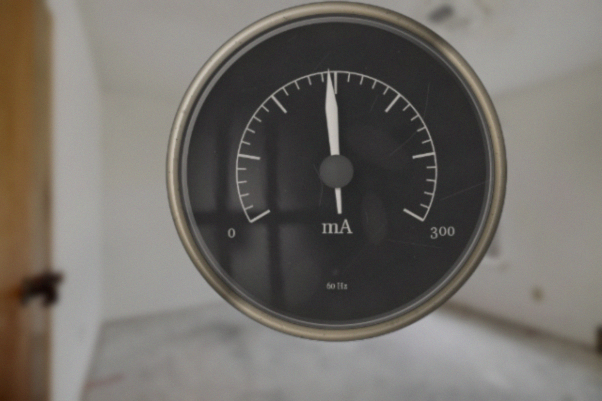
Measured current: 145 mA
